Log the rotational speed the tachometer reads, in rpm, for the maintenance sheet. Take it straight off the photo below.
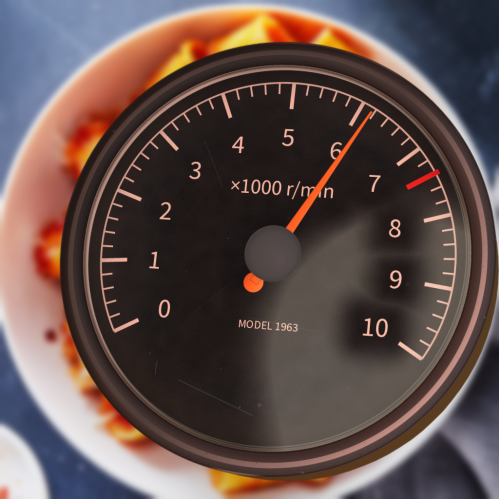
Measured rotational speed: 6200 rpm
